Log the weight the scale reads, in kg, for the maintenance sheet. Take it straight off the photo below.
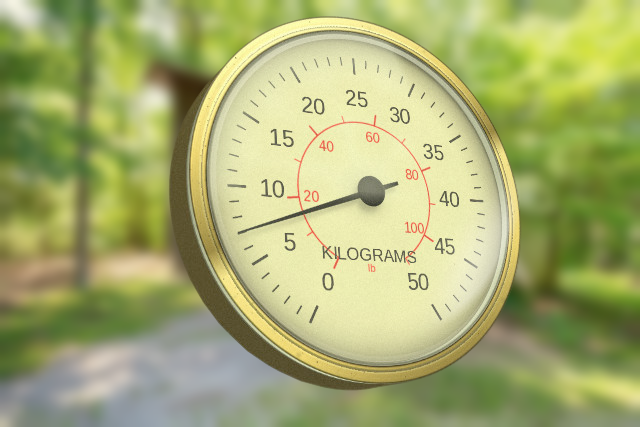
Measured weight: 7 kg
